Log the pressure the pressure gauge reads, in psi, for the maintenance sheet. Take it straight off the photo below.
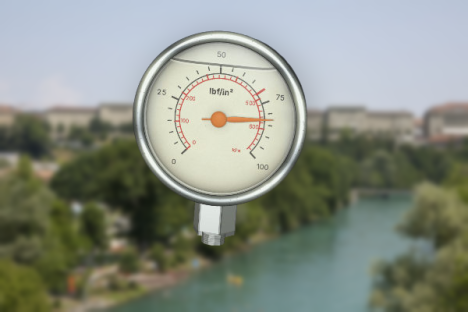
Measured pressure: 82.5 psi
